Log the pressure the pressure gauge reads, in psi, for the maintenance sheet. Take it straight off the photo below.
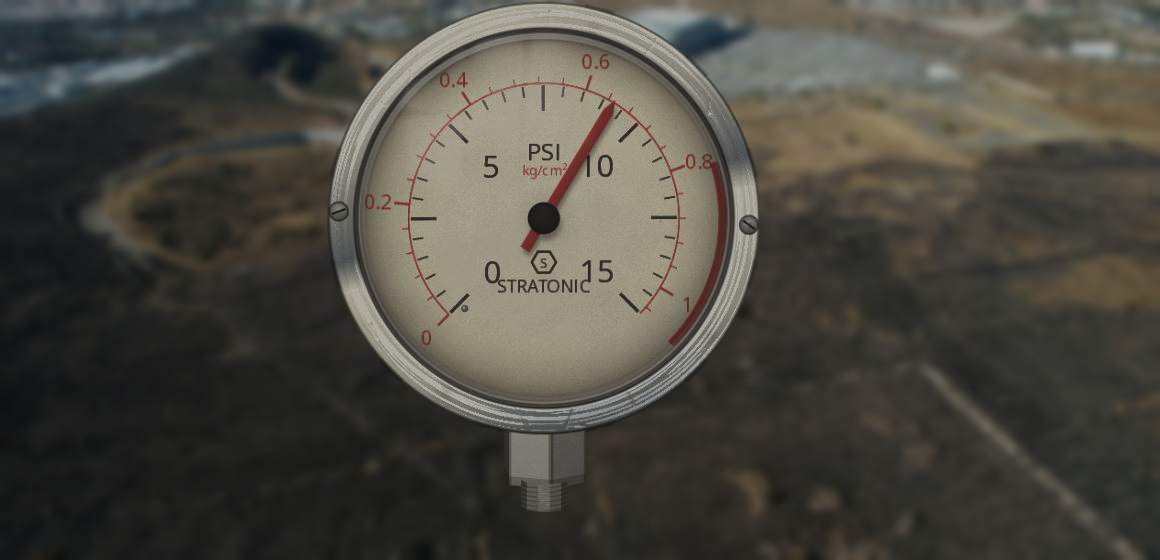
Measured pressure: 9.25 psi
